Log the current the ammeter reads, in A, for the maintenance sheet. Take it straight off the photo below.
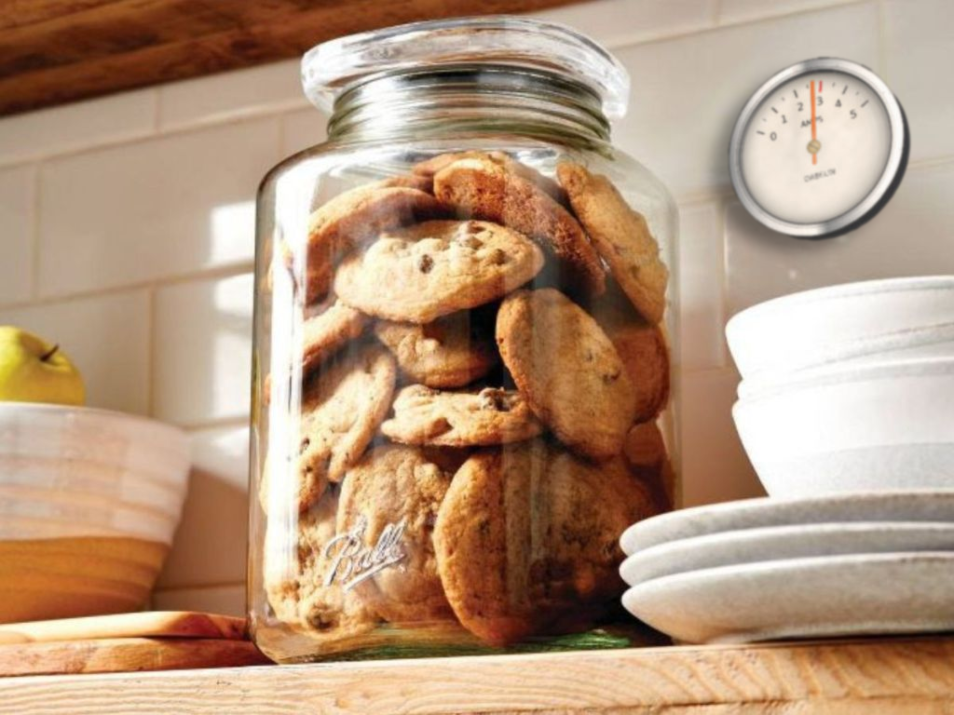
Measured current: 2.75 A
